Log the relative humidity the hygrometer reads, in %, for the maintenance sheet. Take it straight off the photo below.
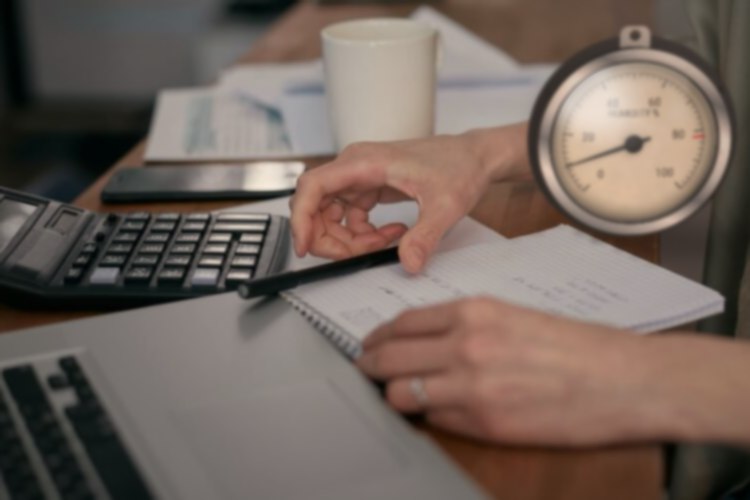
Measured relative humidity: 10 %
